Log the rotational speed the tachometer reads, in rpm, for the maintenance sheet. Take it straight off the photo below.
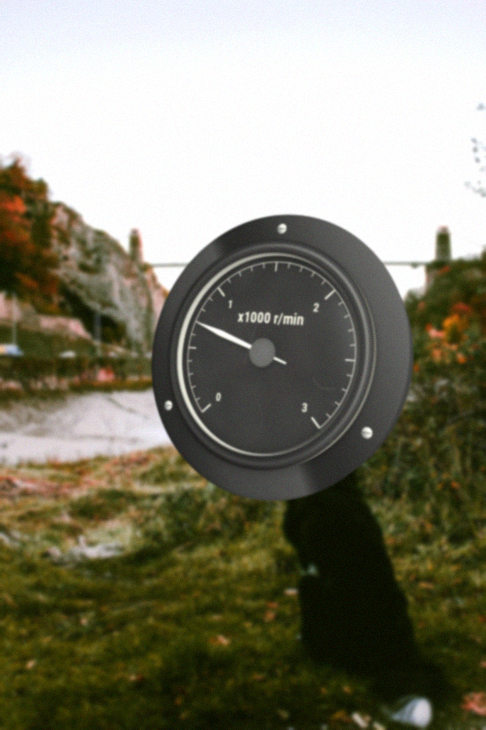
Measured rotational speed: 700 rpm
